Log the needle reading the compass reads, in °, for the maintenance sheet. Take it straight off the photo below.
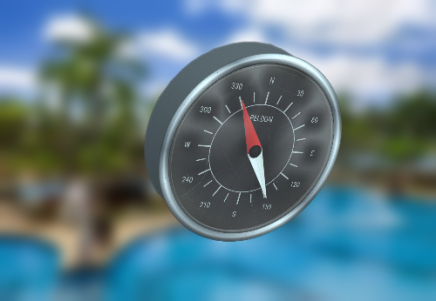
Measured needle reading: 330 °
